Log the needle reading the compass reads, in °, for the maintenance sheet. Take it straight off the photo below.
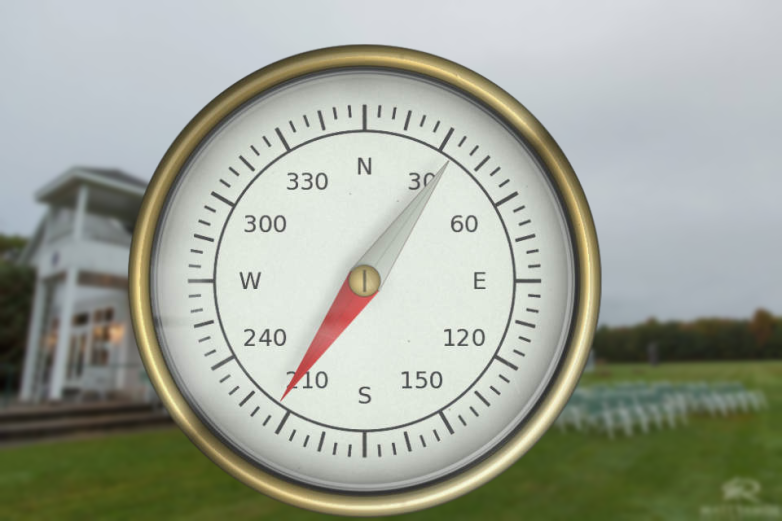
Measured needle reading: 215 °
